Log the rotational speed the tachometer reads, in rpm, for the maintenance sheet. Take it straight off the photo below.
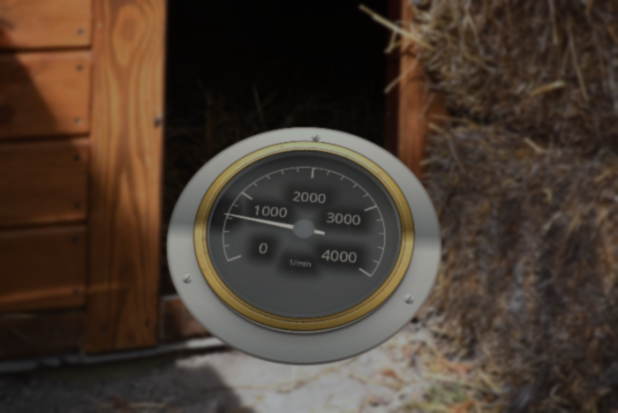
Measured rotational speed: 600 rpm
